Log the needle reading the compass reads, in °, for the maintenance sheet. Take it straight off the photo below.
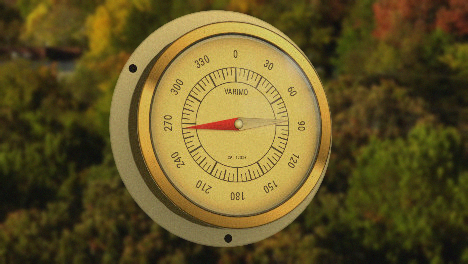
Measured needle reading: 265 °
